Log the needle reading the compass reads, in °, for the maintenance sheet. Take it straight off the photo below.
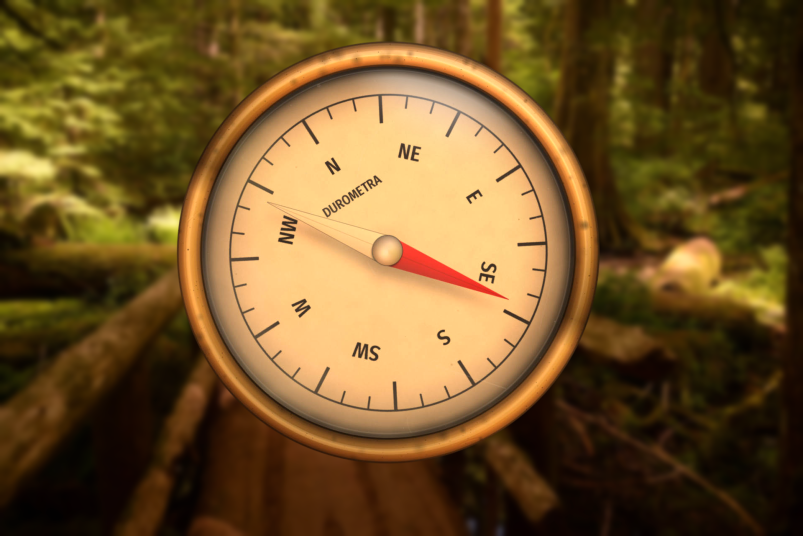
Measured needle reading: 145 °
